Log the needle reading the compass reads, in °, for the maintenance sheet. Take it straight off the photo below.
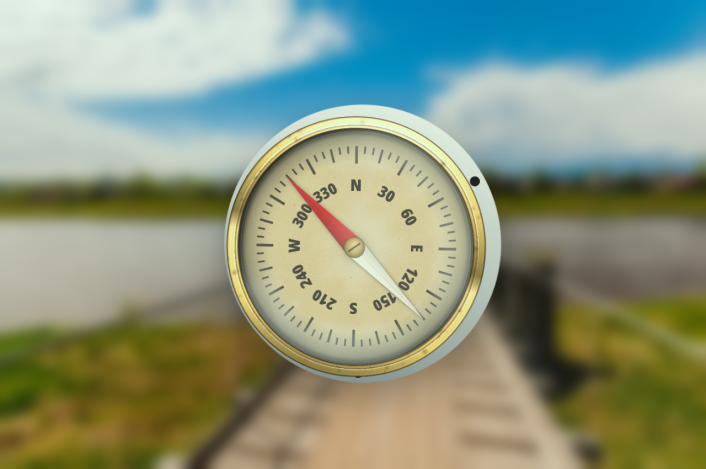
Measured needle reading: 315 °
